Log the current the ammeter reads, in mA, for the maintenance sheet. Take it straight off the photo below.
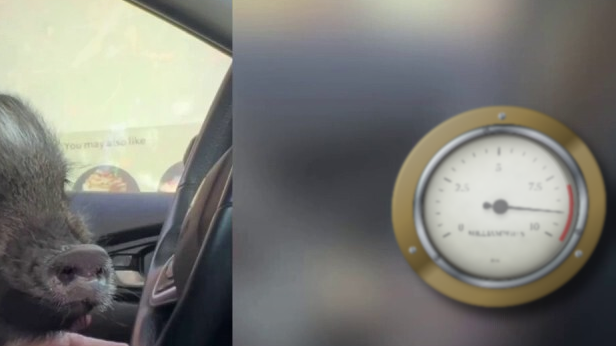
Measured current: 9 mA
